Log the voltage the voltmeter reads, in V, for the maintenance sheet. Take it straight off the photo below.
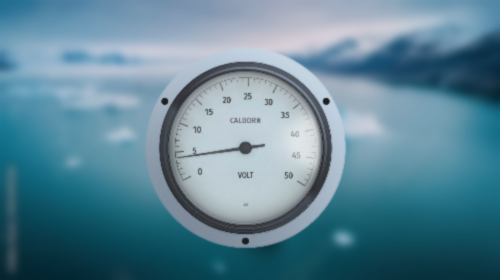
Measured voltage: 4 V
